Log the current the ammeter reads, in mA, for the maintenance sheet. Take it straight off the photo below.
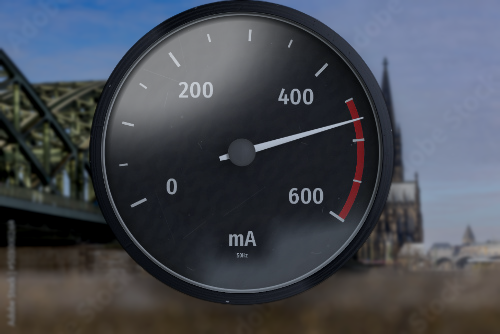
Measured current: 475 mA
